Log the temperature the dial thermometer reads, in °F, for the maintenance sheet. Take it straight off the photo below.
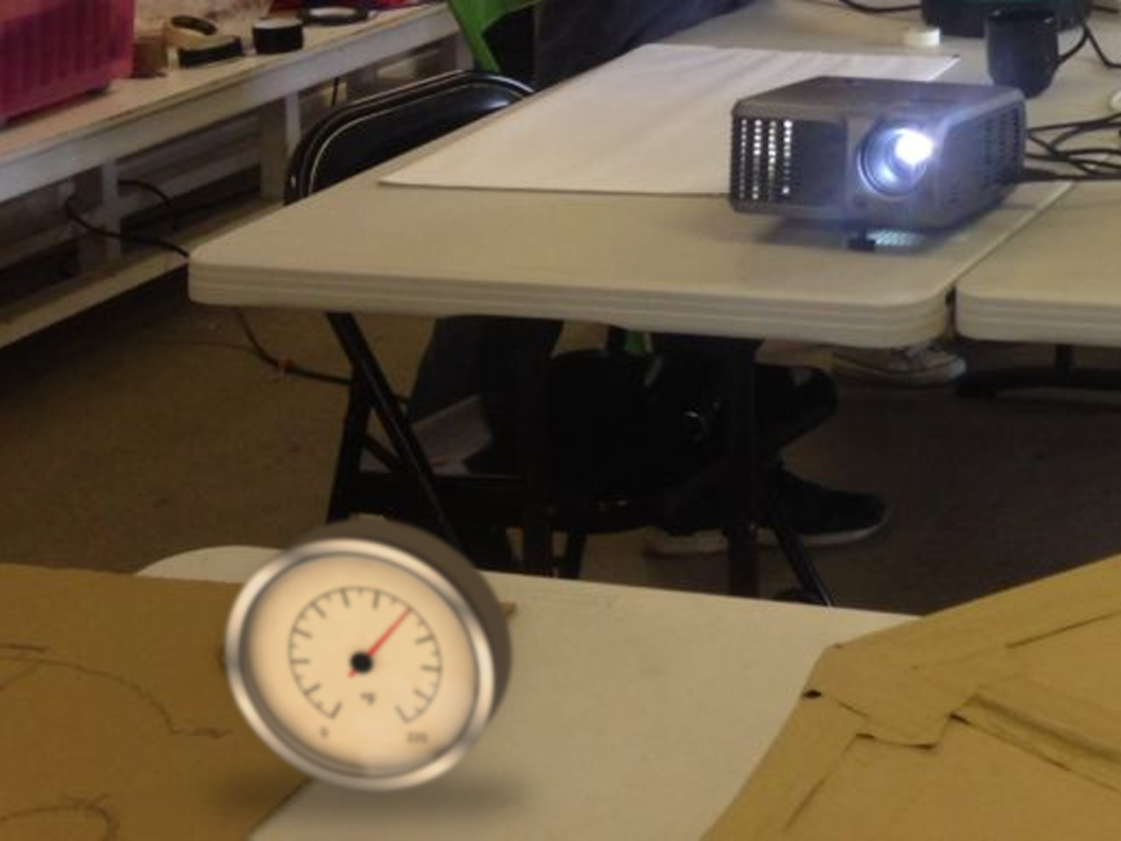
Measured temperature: 140 °F
